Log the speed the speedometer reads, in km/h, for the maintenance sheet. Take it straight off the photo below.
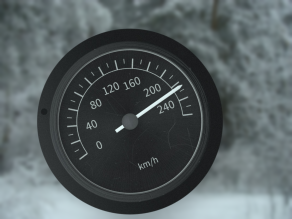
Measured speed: 225 km/h
